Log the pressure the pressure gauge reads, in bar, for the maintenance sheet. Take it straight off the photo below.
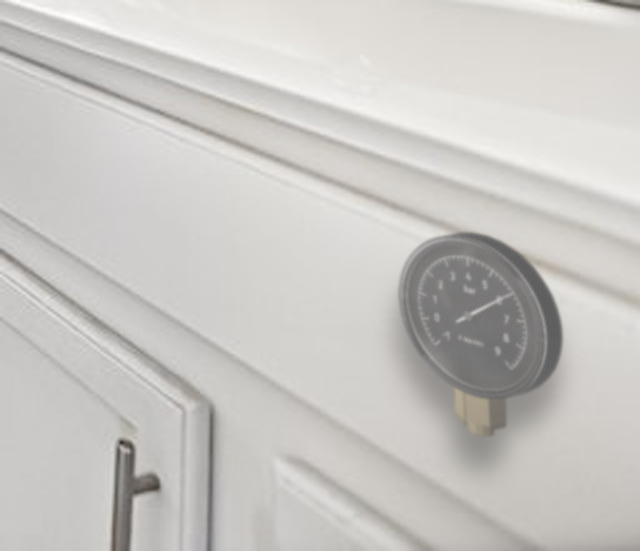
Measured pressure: 6 bar
